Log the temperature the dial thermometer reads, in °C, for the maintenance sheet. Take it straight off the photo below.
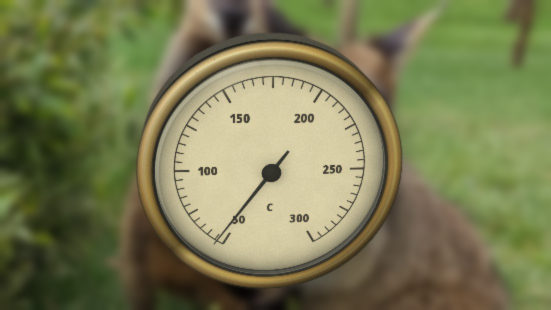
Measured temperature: 55 °C
